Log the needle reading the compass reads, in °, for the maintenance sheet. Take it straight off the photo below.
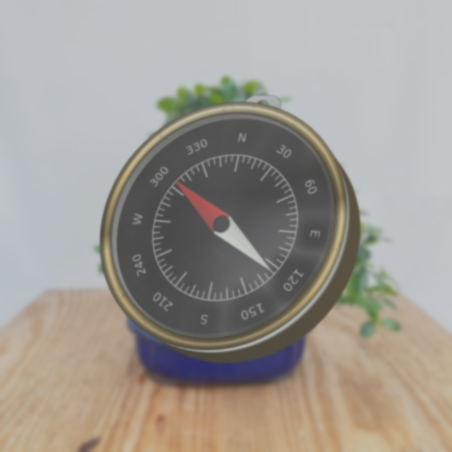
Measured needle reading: 305 °
